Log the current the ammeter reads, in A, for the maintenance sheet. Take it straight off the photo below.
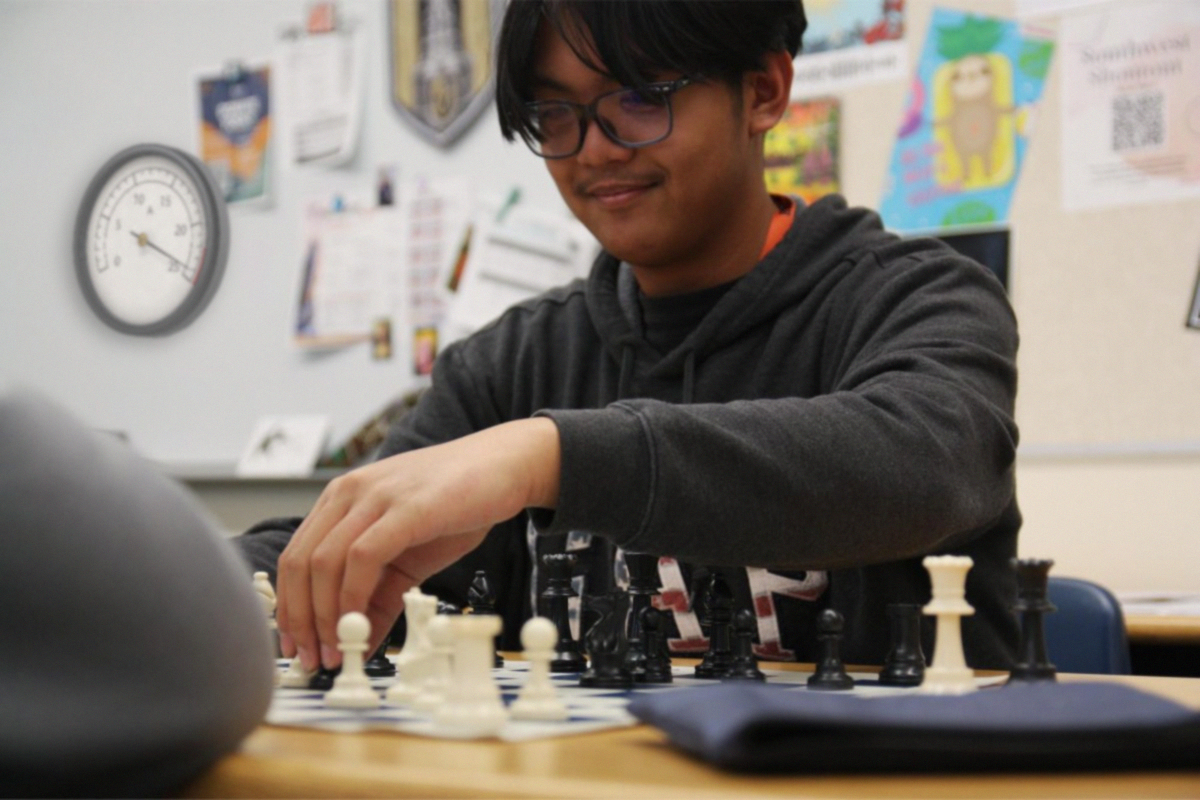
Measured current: 24 A
